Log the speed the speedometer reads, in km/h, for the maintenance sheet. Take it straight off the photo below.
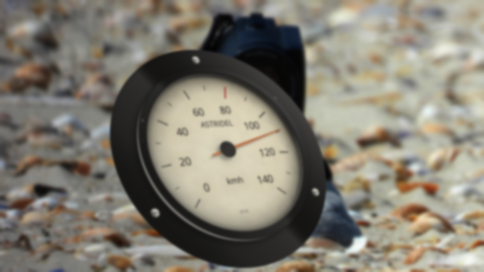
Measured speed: 110 km/h
